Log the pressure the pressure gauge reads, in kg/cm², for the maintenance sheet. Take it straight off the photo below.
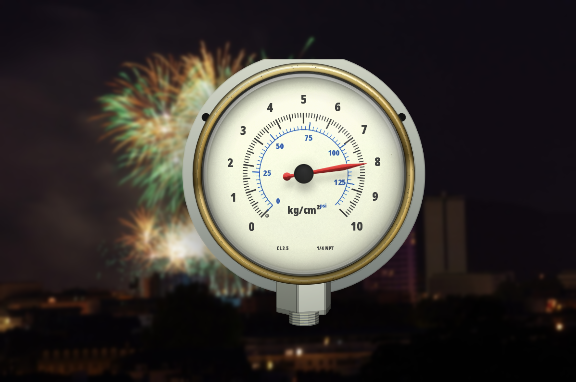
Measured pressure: 8 kg/cm²
